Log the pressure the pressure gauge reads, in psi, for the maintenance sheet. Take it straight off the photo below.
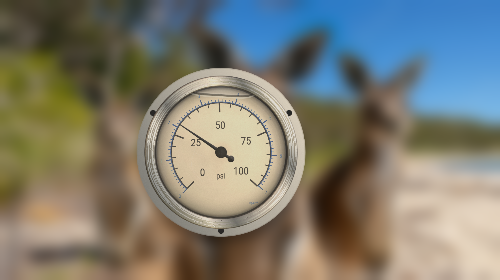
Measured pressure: 30 psi
